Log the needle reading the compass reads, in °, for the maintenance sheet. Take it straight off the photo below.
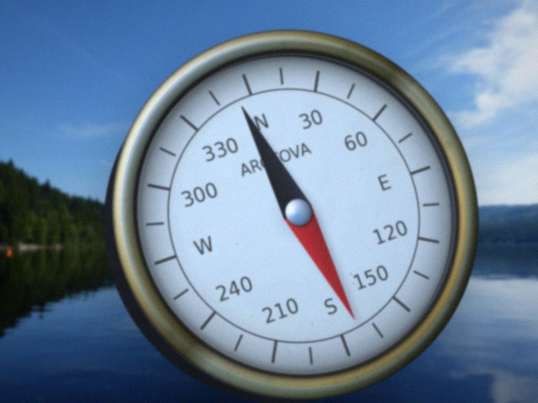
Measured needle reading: 172.5 °
